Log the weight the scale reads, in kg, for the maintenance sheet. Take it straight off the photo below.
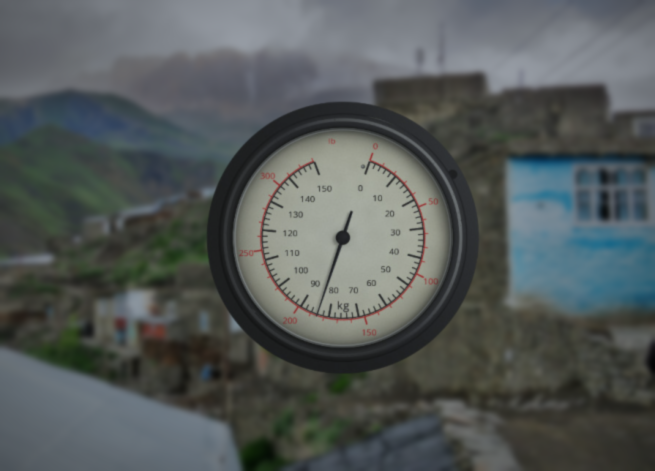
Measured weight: 84 kg
